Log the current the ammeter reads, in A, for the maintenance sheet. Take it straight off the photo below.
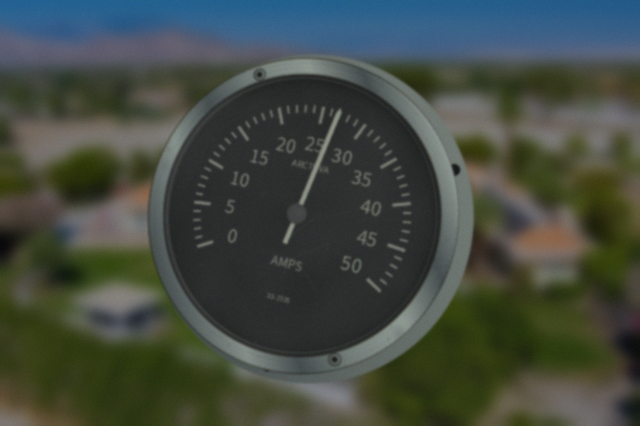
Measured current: 27 A
